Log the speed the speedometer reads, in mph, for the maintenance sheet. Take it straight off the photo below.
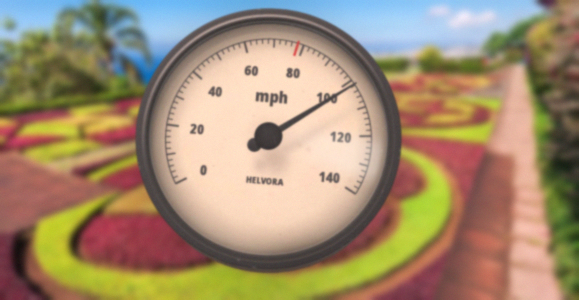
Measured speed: 102 mph
